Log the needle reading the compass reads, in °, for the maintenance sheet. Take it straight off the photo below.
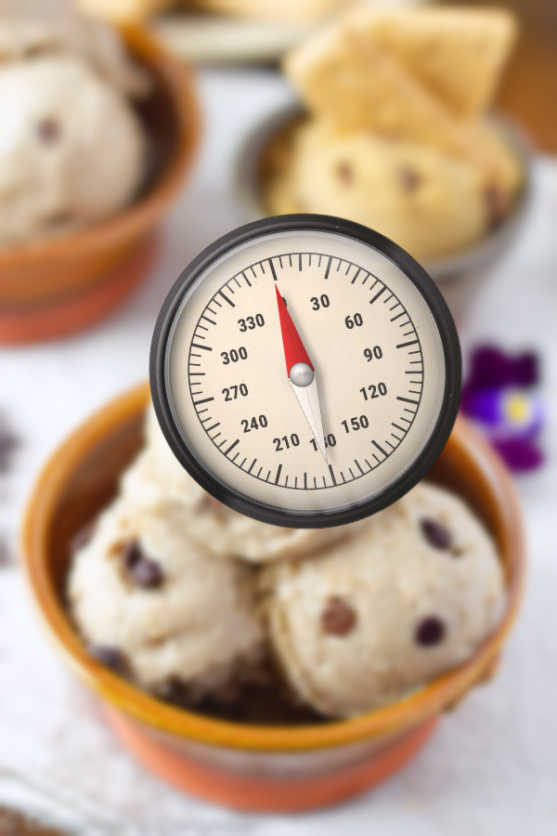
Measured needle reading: 0 °
